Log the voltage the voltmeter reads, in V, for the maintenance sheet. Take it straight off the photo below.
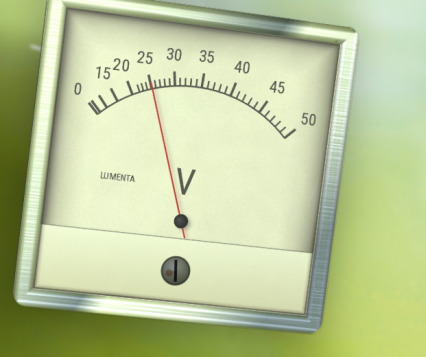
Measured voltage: 25 V
